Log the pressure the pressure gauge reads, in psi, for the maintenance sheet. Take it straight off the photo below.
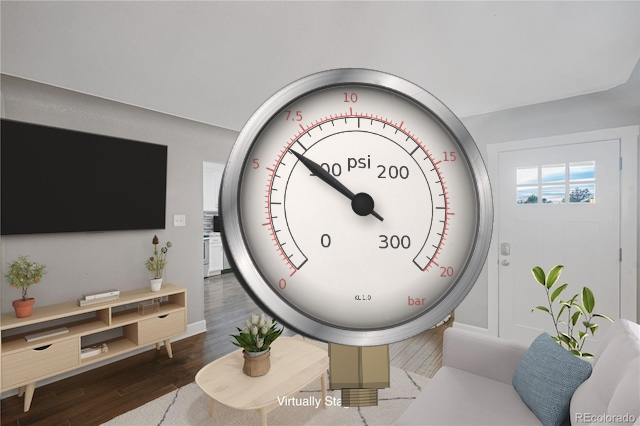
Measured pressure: 90 psi
